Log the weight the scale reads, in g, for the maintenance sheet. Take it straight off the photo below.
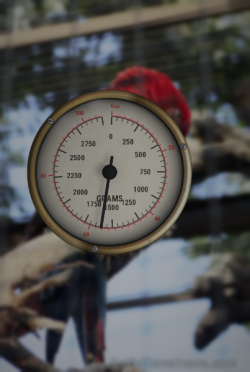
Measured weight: 1600 g
